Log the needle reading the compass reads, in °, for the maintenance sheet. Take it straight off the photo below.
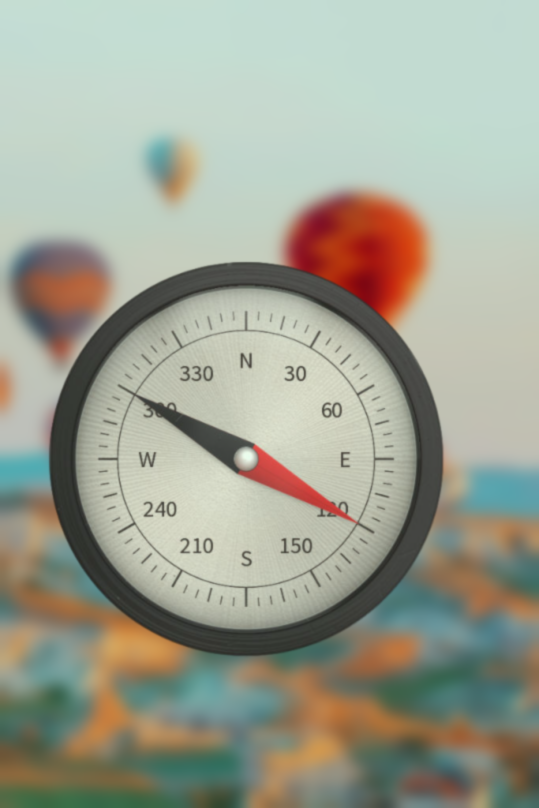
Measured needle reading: 120 °
